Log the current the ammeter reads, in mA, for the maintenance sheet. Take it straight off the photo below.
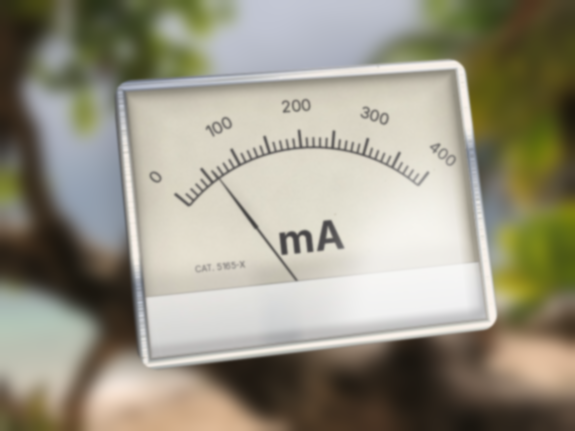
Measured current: 60 mA
